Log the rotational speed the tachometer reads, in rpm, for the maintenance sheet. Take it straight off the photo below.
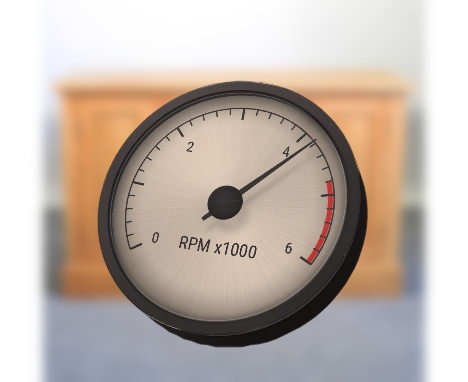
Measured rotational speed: 4200 rpm
